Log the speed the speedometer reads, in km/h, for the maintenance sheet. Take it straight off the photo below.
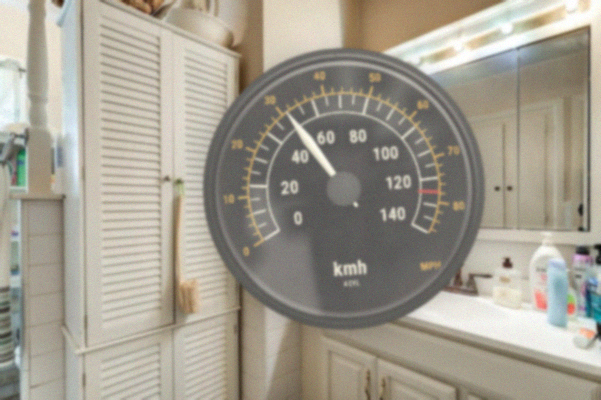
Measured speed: 50 km/h
